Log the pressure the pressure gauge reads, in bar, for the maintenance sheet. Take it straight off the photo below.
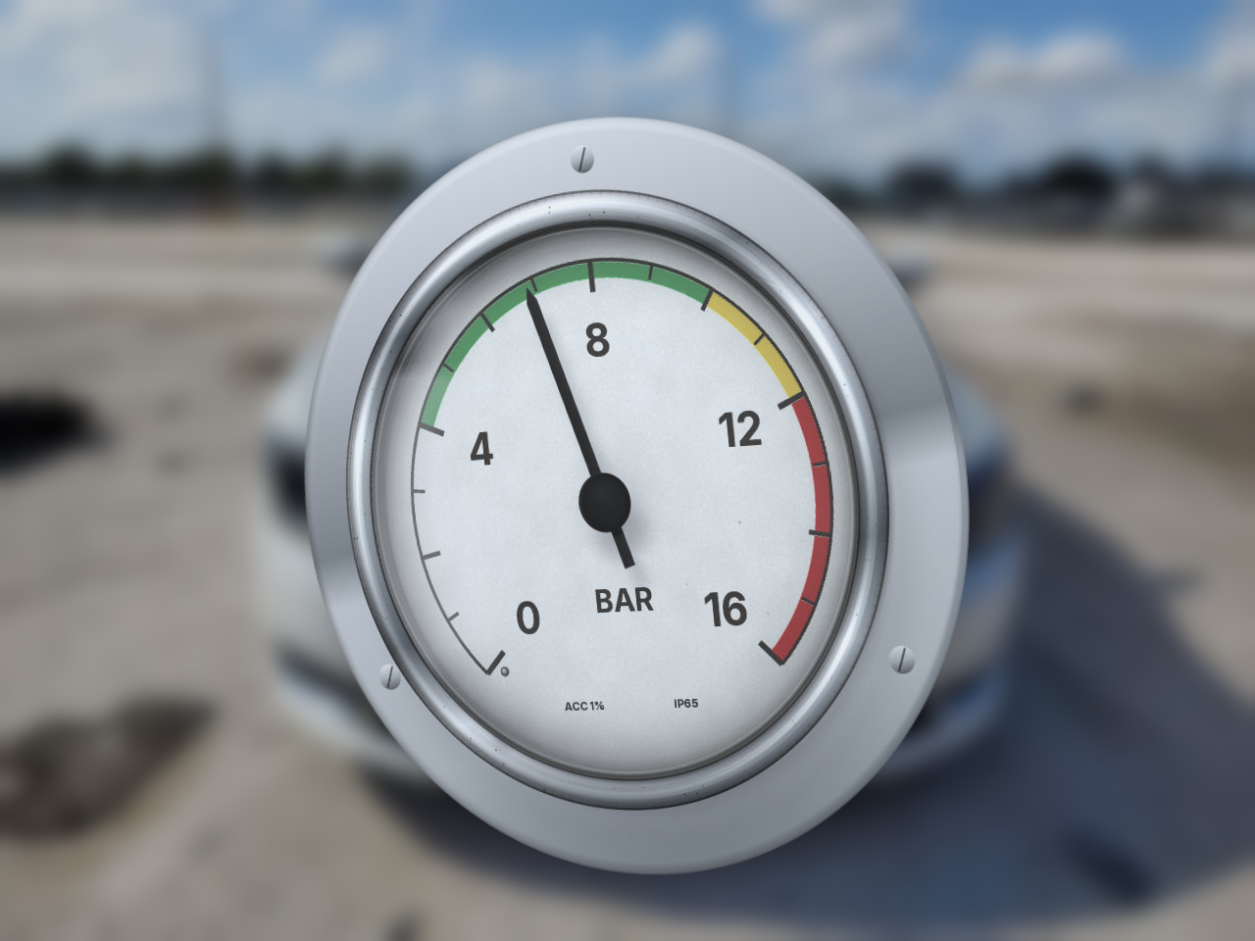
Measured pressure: 7 bar
